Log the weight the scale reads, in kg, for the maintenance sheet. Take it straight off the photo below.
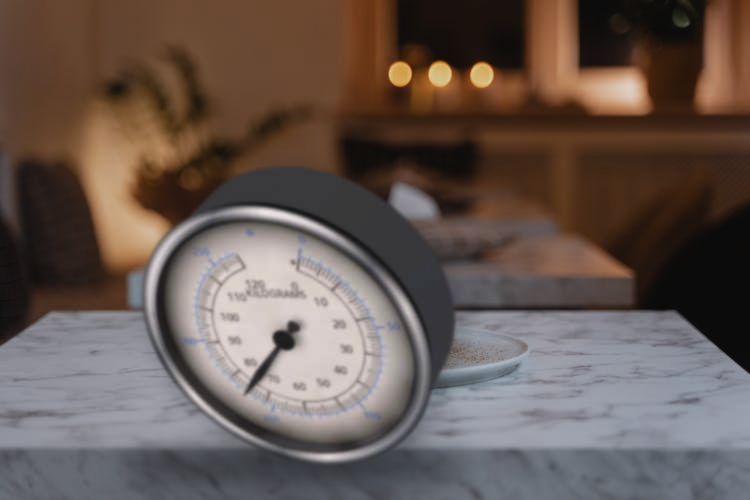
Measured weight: 75 kg
